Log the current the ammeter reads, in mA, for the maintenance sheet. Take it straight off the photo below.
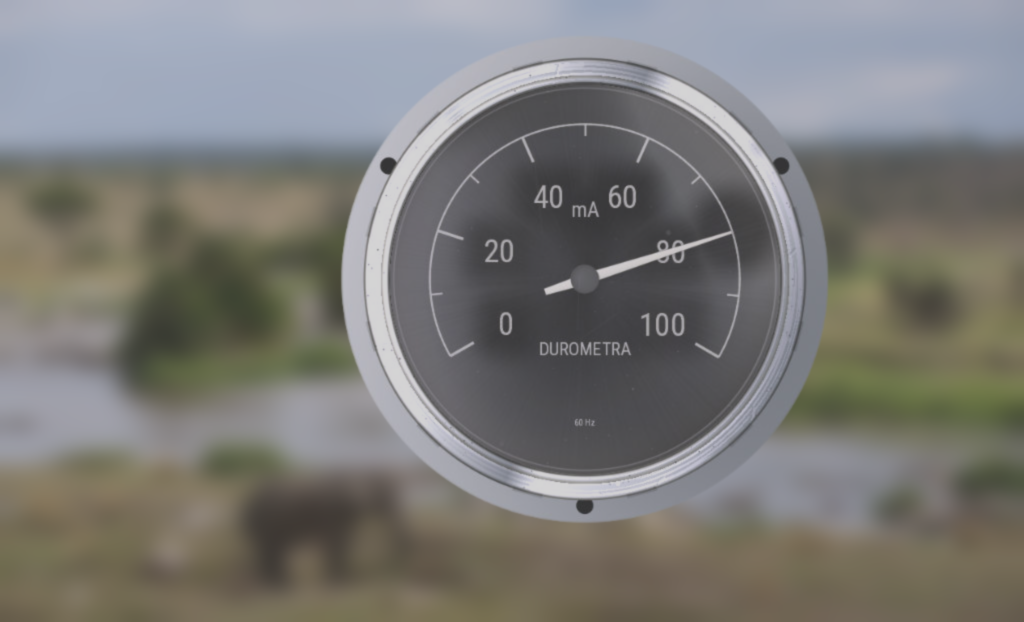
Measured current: 80 mA
